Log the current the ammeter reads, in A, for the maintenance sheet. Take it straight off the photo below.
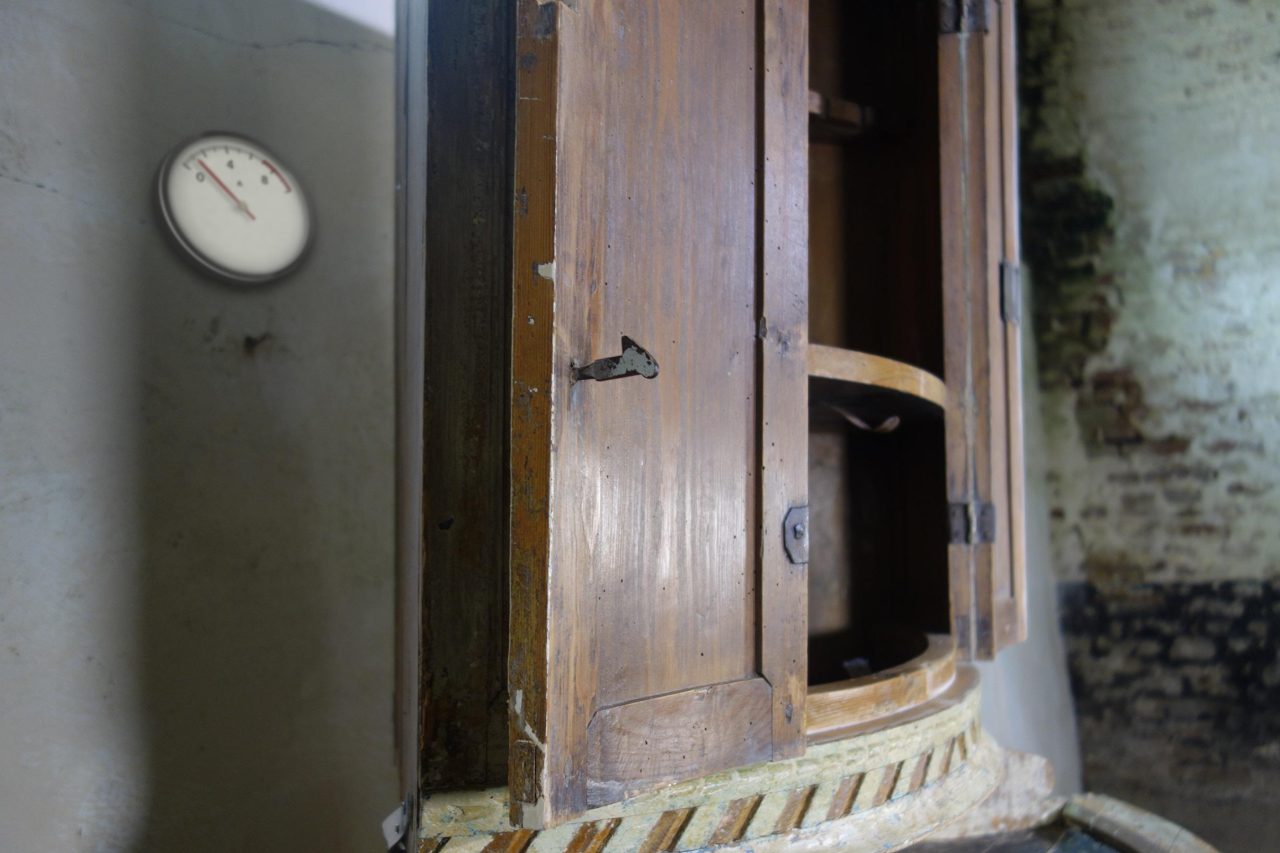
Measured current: 1 A
